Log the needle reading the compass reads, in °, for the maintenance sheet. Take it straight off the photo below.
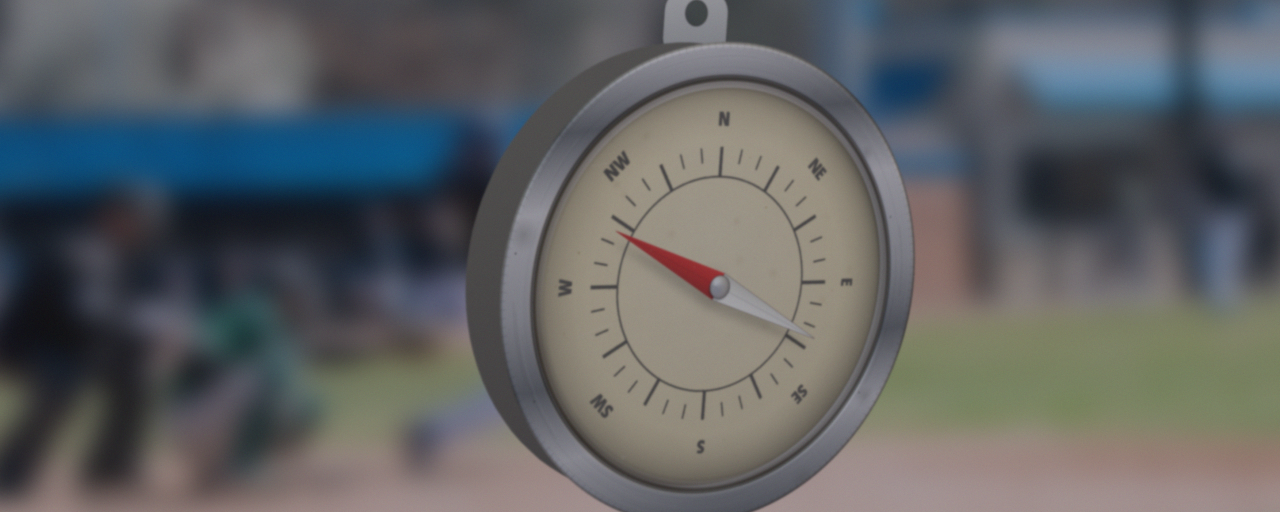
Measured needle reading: 295 °
